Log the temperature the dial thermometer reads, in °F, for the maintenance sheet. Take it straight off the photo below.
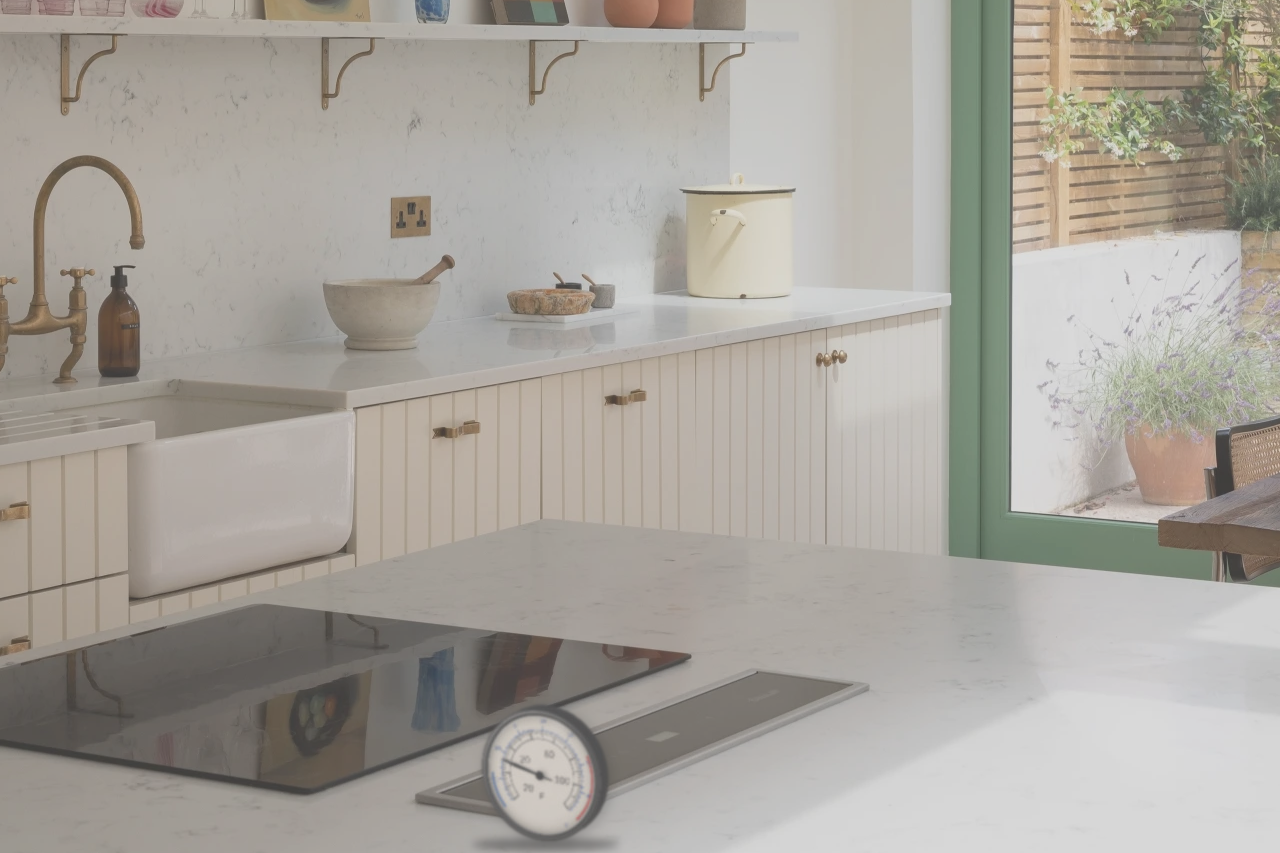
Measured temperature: 10 °F
